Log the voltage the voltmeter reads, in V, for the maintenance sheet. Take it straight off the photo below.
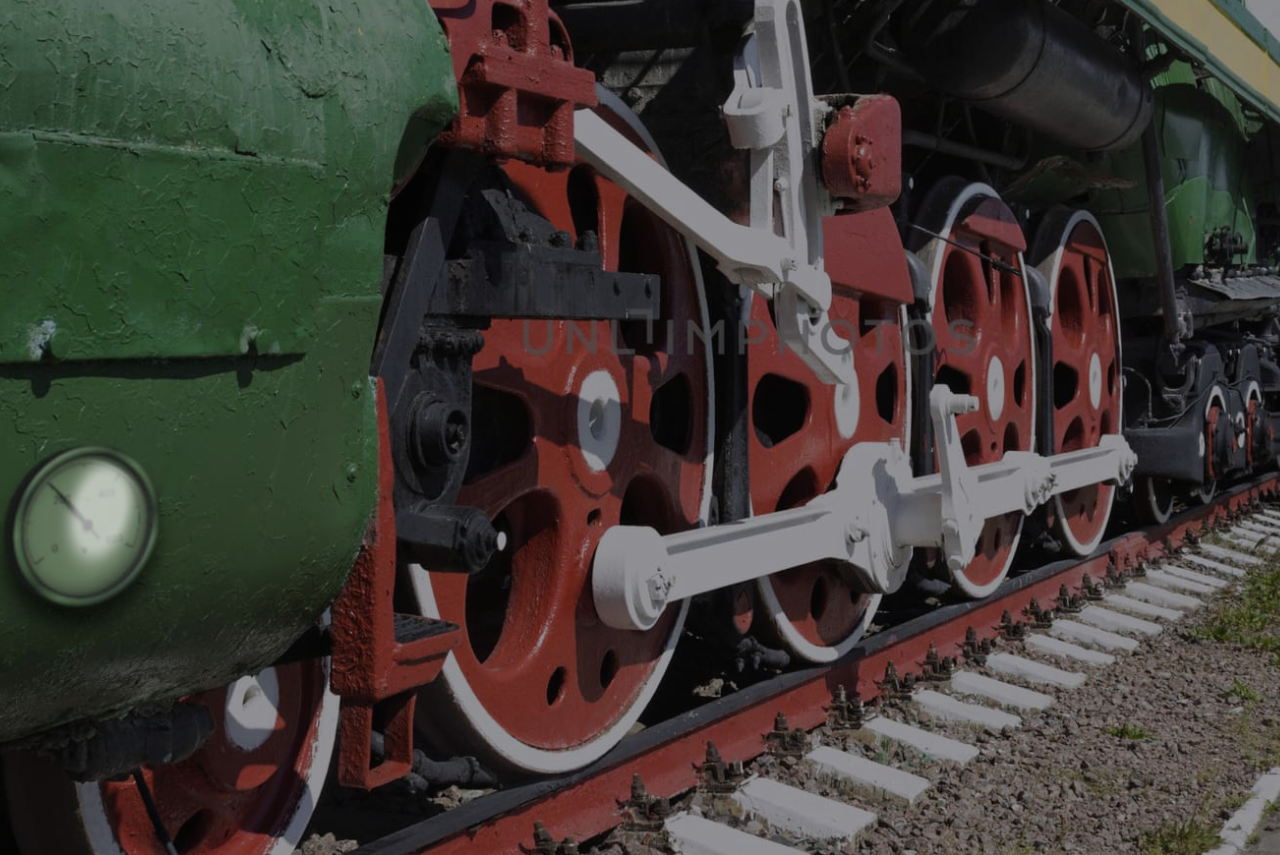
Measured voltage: 200 V
